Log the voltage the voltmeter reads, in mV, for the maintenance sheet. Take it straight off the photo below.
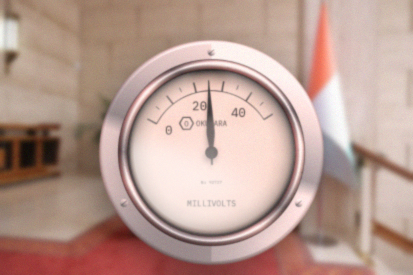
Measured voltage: 25 mV
